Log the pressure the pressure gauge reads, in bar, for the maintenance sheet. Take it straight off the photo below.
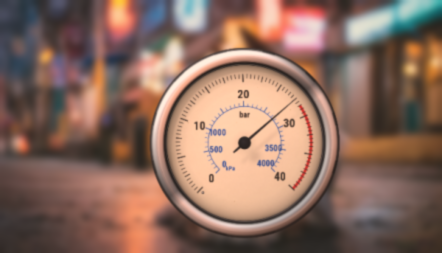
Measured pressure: 27.5 bar
